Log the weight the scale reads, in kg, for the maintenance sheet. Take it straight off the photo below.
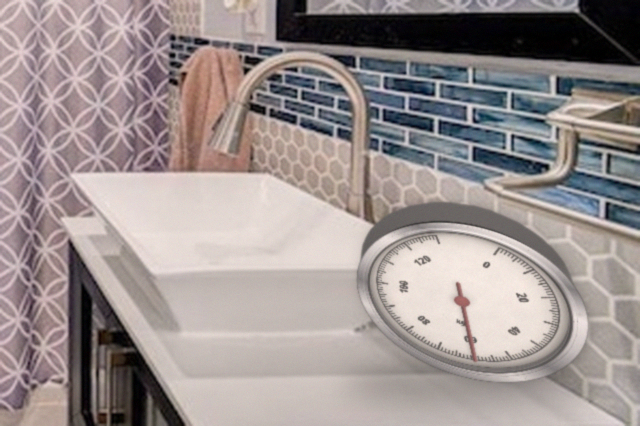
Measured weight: 60 kg
